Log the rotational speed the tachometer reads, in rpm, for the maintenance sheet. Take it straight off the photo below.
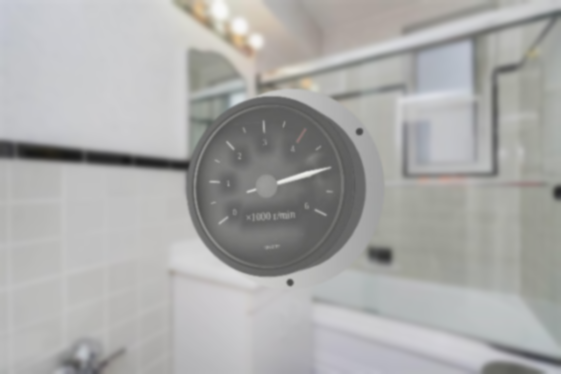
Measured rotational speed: 5000 rpm
